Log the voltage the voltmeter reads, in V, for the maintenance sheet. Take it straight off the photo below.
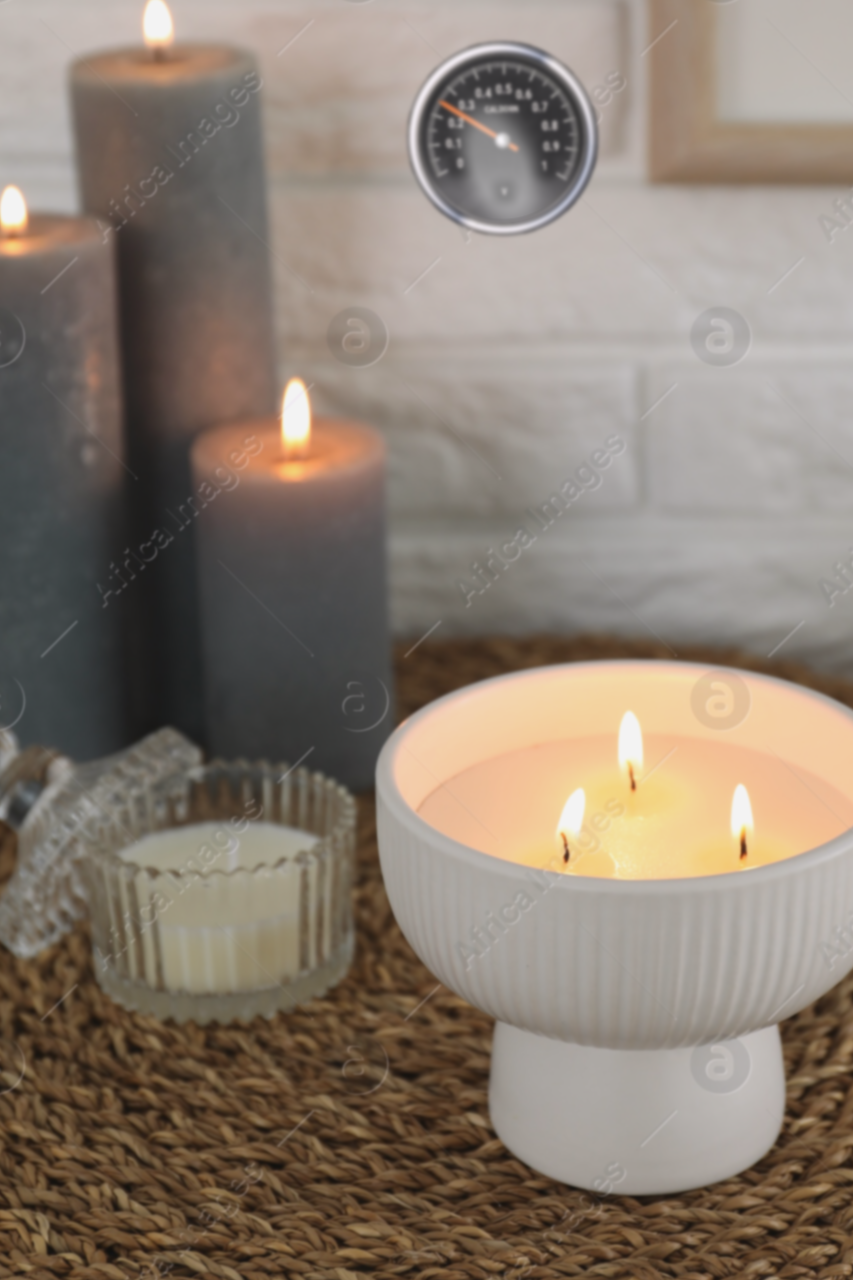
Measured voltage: 0.25 V
